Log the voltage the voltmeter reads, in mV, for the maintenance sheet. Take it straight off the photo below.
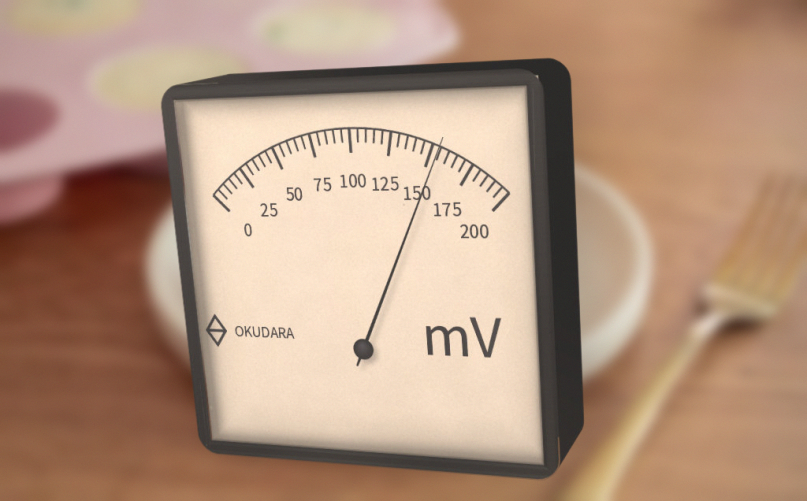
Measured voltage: 155 mV
